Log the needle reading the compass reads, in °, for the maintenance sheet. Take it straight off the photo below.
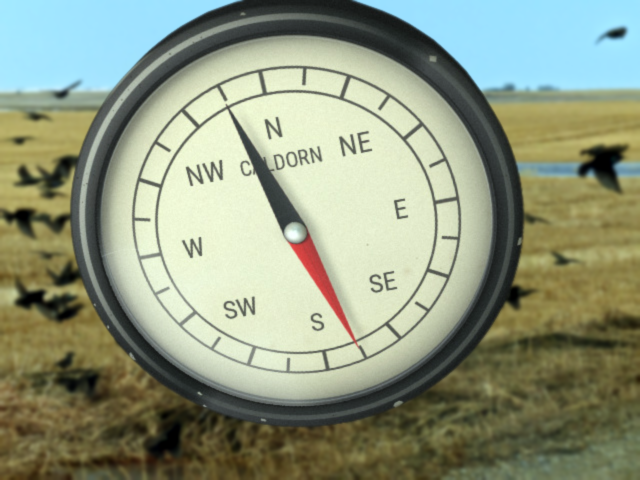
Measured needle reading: 165 °
